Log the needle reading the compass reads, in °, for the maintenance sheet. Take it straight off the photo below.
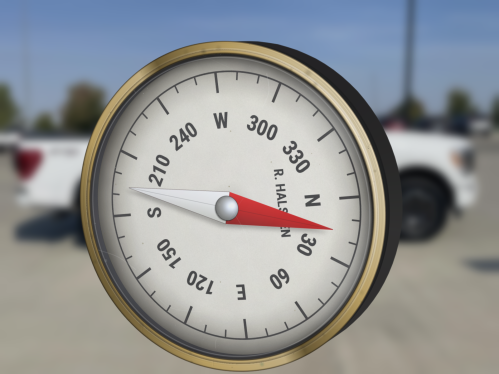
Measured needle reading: 15 °
